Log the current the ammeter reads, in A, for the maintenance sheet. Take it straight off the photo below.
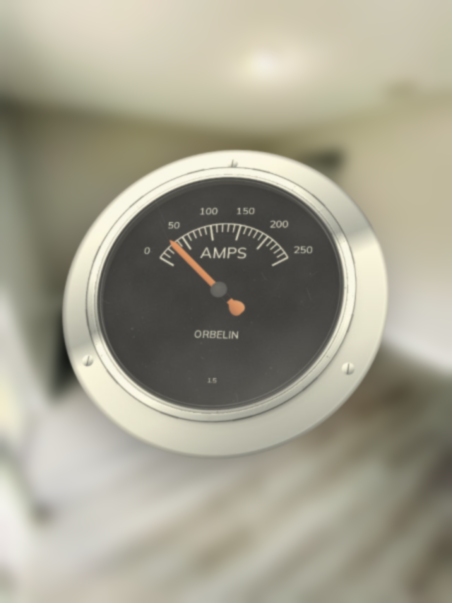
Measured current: 30 A
